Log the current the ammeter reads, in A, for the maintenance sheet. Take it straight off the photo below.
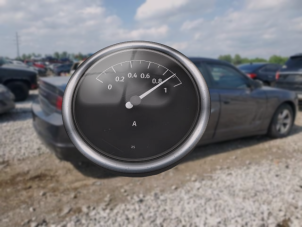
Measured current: 0.9 A
